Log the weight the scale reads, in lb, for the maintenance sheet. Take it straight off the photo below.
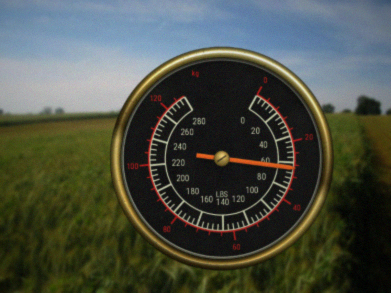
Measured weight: 64 lb
